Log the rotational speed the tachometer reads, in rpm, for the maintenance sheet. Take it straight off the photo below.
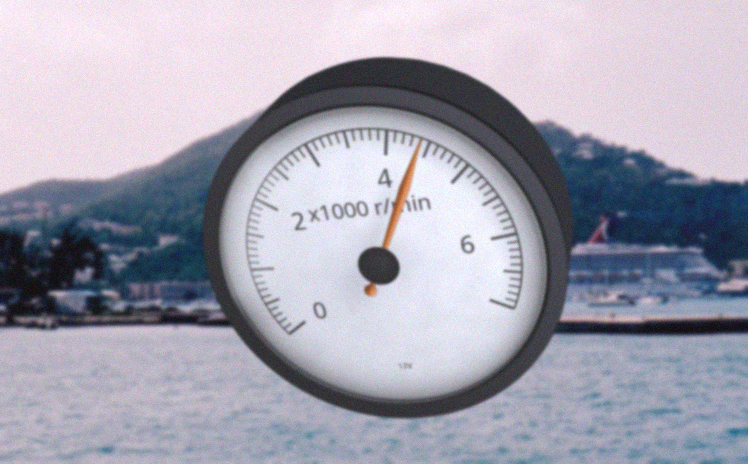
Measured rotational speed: 4400 rpm
